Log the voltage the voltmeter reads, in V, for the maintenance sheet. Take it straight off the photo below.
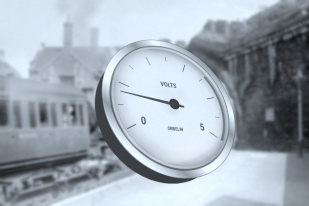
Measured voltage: 0.75 V
